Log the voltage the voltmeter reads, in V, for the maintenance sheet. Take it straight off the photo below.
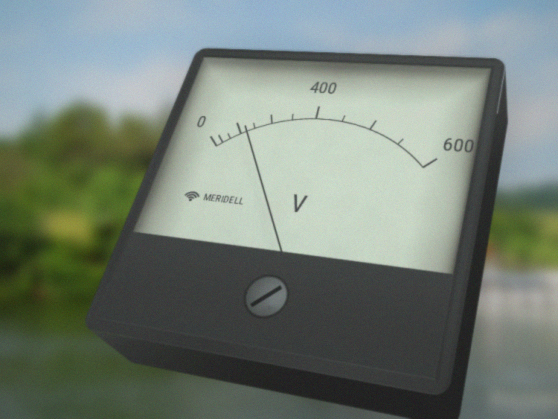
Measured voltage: 225 V
